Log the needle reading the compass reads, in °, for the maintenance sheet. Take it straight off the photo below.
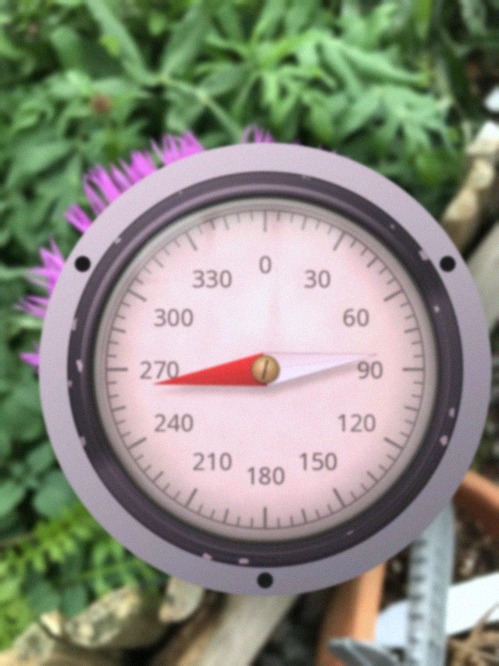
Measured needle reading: 262.5 °
